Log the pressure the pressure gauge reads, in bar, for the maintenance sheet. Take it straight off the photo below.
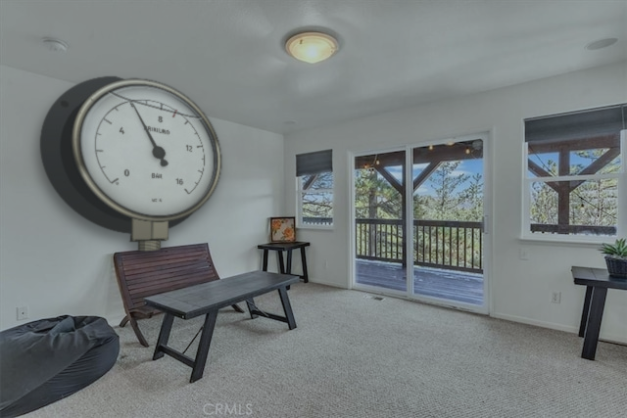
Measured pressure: 6 bar
